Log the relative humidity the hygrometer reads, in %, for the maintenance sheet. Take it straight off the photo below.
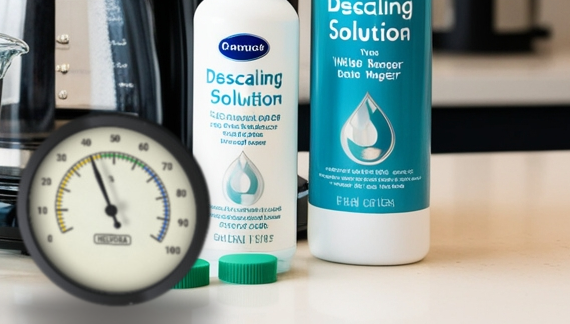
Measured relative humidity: 40 %
